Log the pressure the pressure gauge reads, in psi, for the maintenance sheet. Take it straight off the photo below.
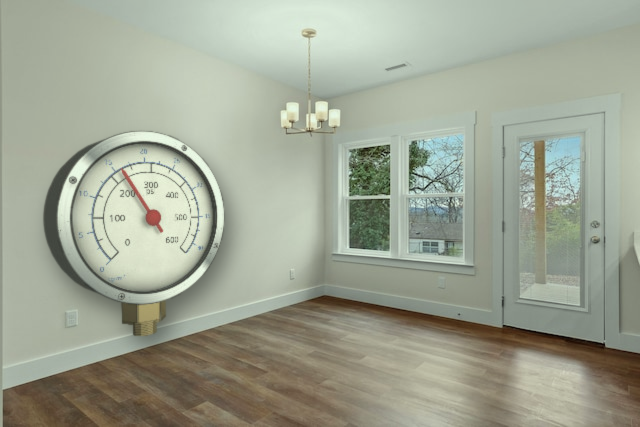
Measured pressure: 225 psi
